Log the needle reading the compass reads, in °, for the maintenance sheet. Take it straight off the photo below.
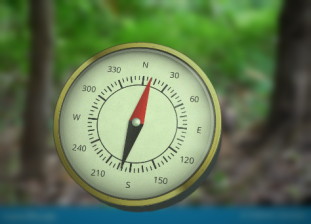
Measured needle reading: 10 °
